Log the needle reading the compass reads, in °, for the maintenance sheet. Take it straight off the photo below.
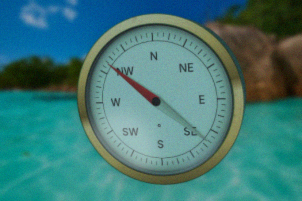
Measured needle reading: 310 °
